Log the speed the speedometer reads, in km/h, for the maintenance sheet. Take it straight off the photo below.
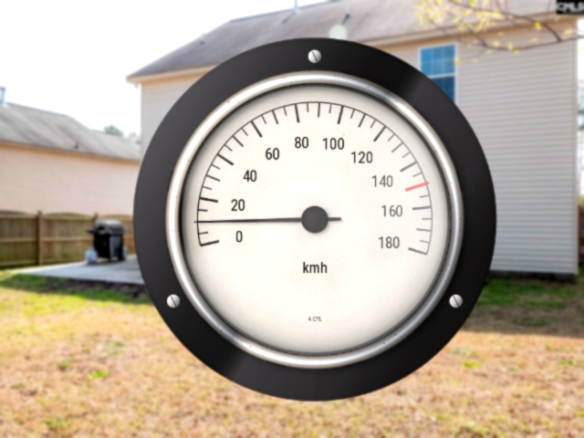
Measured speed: 10 km/h
